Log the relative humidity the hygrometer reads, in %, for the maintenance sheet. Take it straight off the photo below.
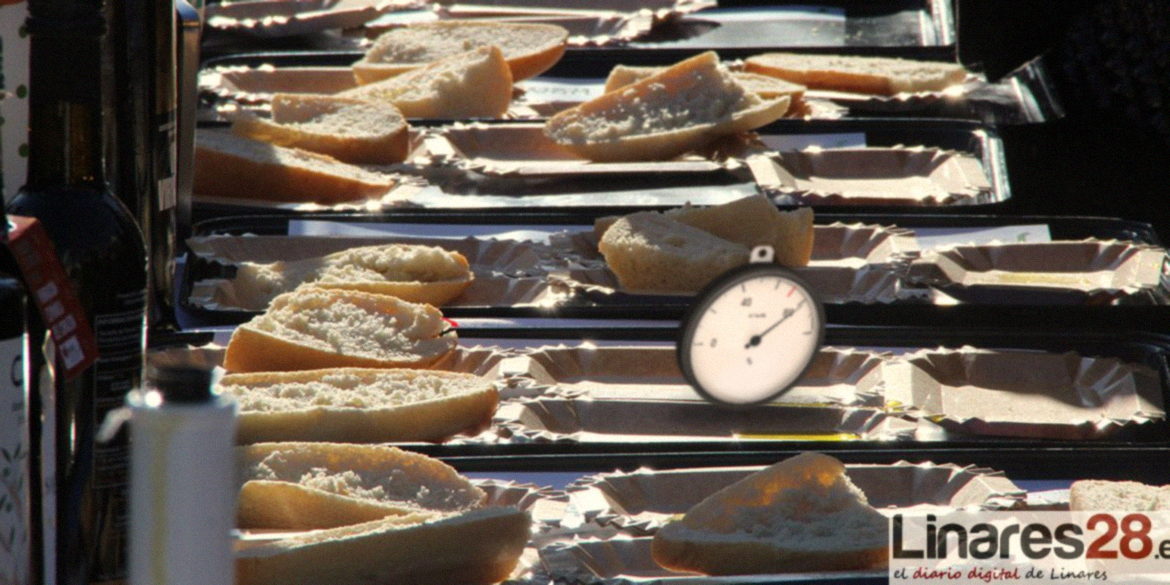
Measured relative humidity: 80 %
